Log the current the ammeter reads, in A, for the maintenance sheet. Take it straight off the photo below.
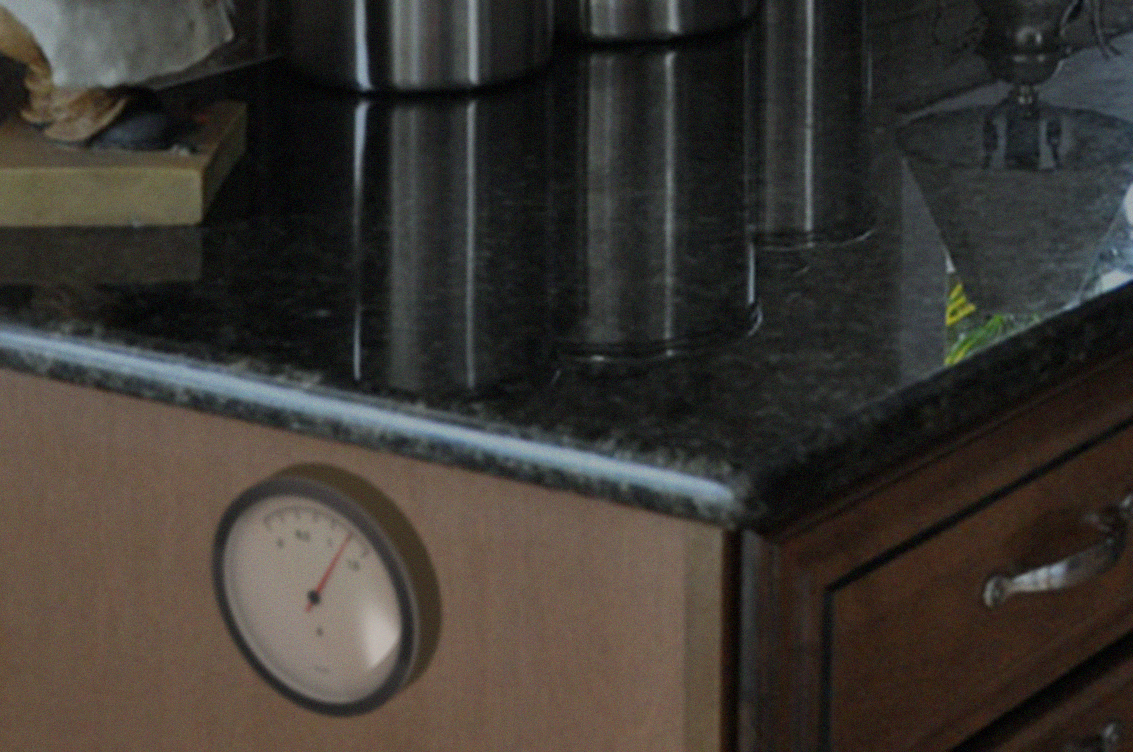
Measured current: 1.25 A
